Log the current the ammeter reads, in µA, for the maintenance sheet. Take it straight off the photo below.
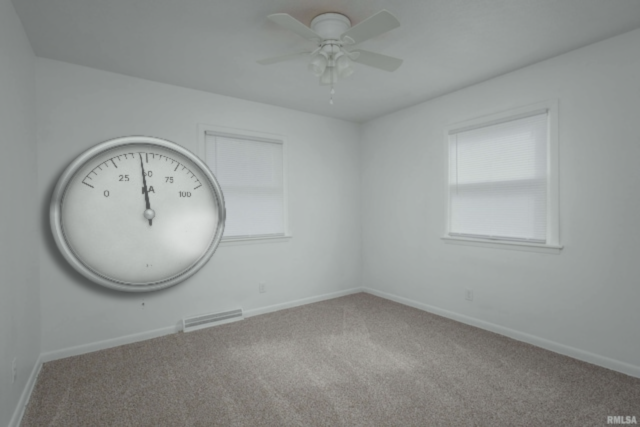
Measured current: 45 µA
